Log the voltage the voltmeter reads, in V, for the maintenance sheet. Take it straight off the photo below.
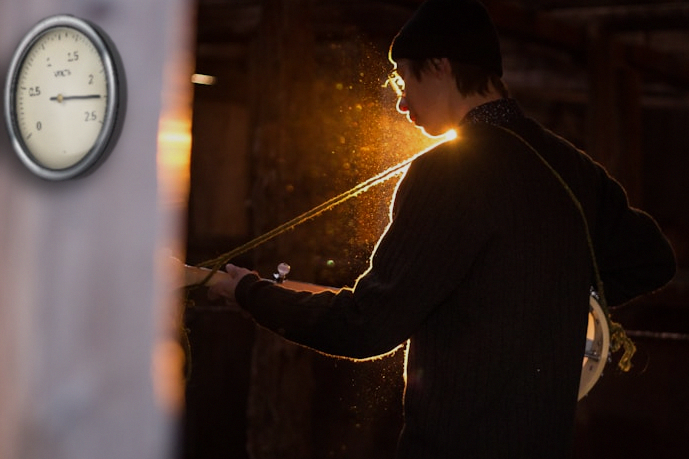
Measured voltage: 2.25 V
